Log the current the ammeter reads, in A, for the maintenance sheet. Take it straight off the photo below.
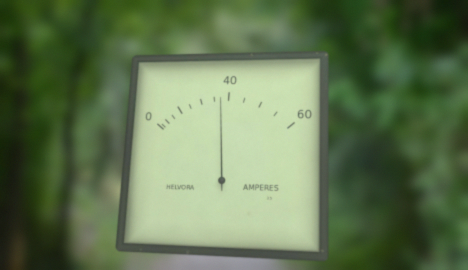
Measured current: 37.5 A
